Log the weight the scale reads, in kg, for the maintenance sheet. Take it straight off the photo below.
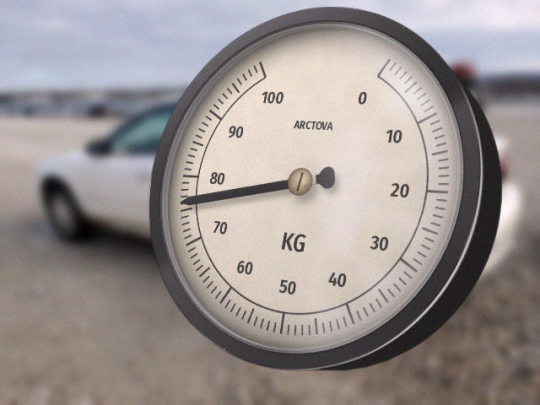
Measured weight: 76 kg
